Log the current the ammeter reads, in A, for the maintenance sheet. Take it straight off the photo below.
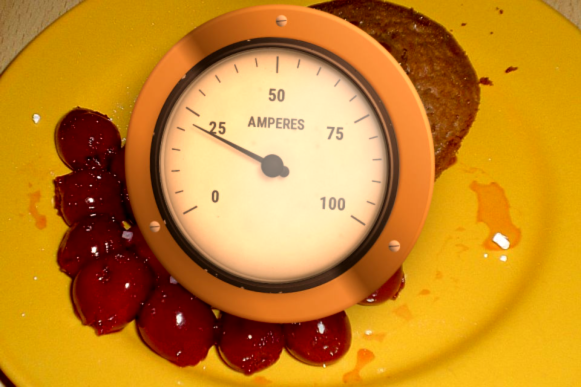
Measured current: 22.5 A
